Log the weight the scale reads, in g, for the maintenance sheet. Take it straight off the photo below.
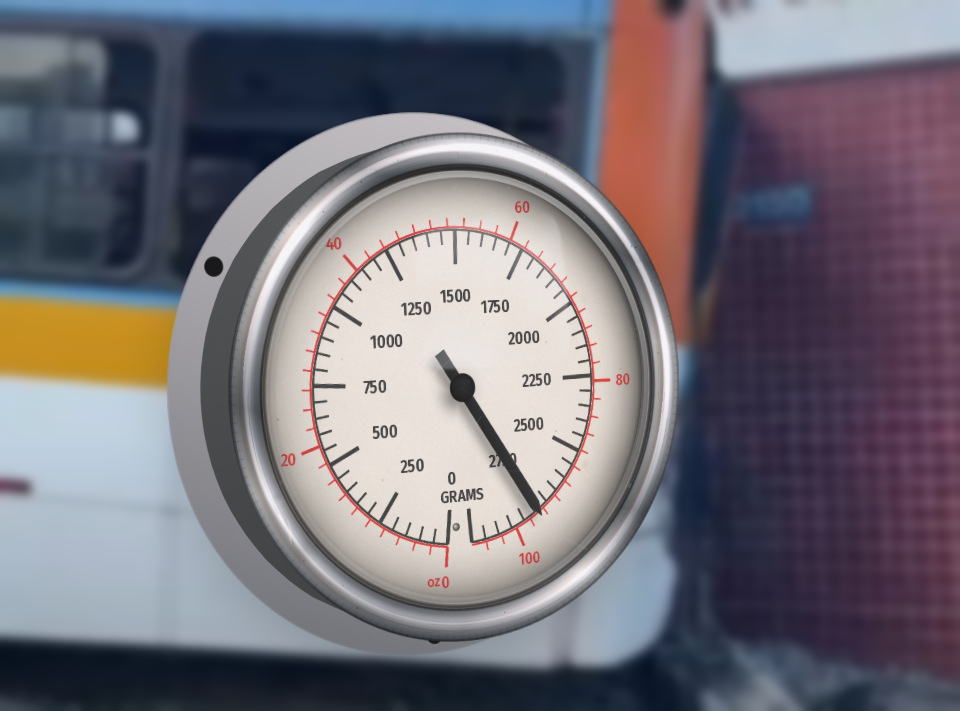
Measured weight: 2750 g
